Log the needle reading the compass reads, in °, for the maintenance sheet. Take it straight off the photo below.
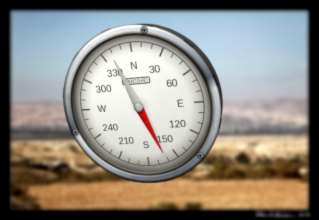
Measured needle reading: 160 °
